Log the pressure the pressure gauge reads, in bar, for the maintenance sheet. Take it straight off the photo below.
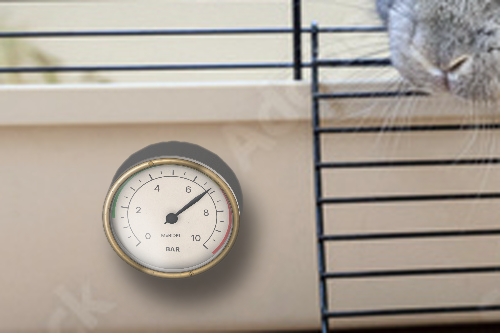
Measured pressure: 6.75 bar
